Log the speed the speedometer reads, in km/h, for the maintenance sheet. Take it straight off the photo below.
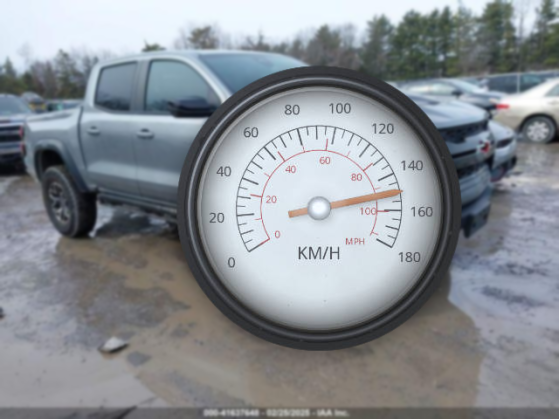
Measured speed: 150 km/h
